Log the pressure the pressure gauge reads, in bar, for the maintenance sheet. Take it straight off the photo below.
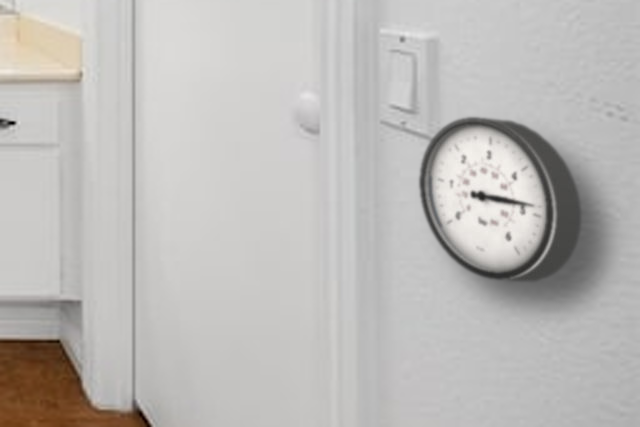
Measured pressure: 4.8 bar
